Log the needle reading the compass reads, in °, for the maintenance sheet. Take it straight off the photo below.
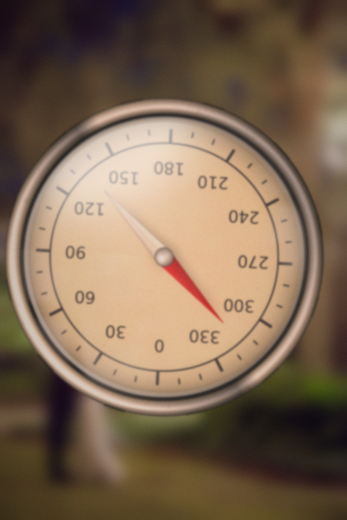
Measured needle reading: 315 °
